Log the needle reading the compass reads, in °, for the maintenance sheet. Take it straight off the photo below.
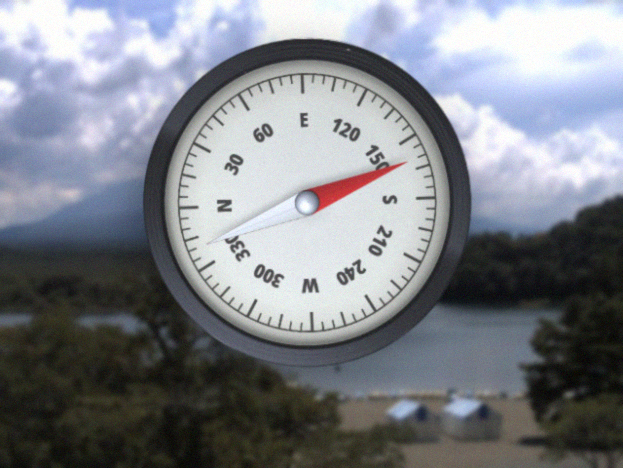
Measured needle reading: 160 °
